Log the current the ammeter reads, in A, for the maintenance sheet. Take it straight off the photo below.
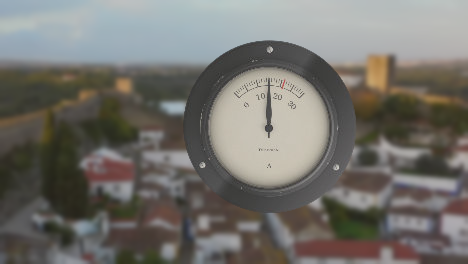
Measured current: 15 A
